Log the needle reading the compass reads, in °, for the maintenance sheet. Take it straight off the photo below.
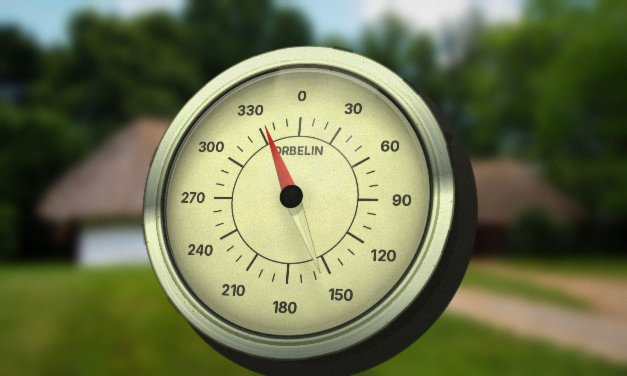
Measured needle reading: 335 °
